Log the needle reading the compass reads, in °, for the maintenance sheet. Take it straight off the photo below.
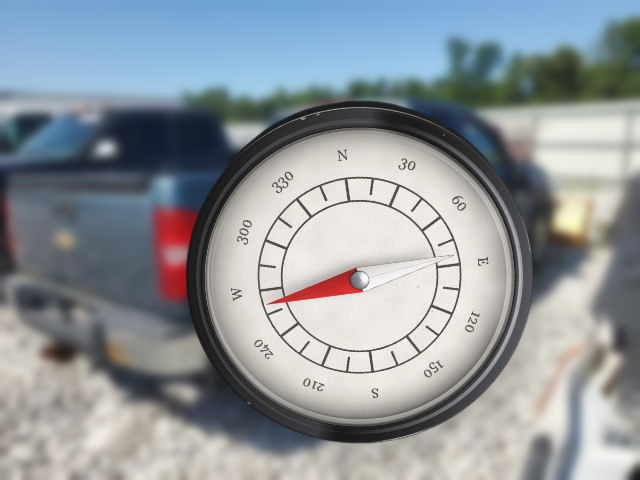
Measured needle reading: 262.5 °
